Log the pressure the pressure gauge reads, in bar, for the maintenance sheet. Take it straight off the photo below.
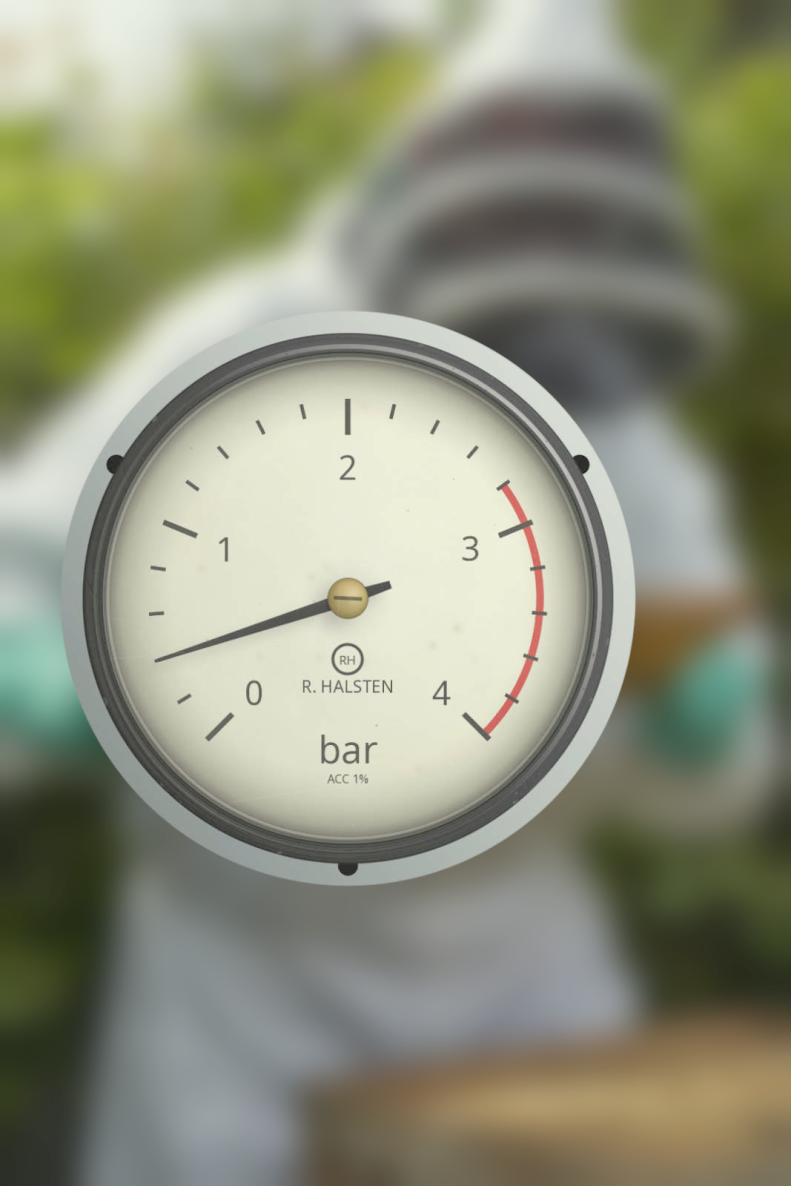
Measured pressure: 0.4 bar
